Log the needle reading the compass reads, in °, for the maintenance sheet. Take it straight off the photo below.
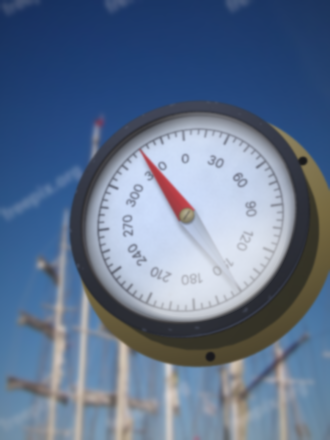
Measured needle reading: 330 °
